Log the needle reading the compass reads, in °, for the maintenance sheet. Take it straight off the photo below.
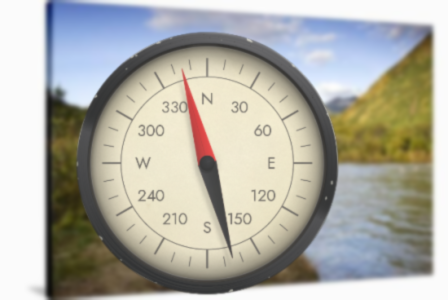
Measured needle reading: 345 °
